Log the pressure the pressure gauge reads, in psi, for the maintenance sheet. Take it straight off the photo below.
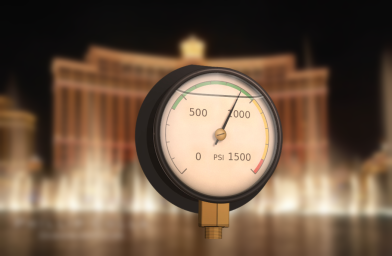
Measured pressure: 900 psi
